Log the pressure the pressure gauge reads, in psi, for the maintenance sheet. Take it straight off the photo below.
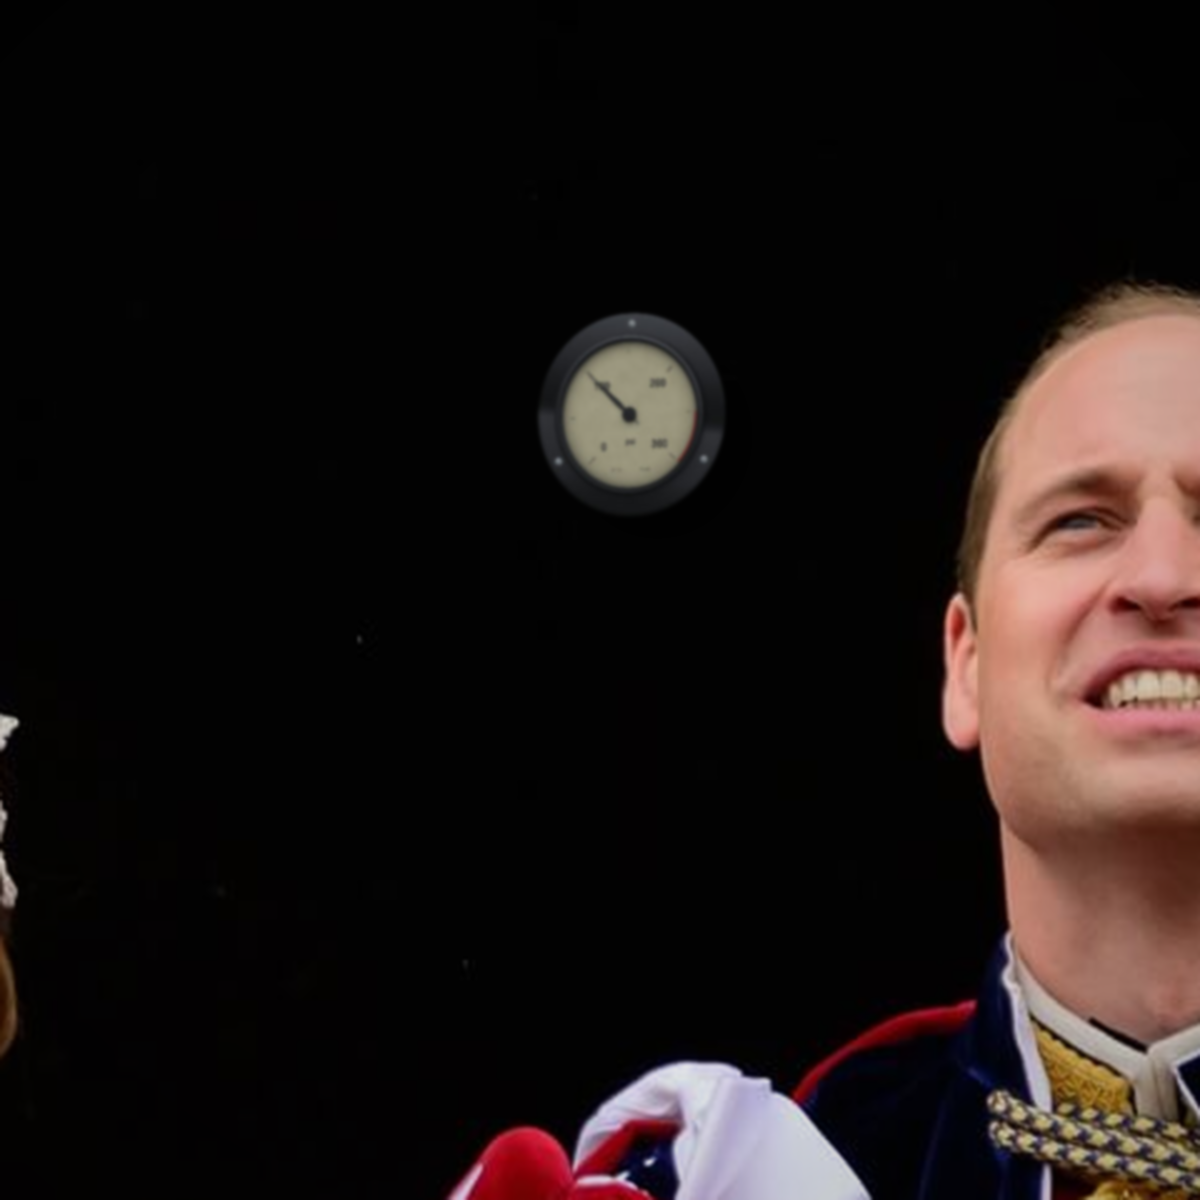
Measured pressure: 100 psi
